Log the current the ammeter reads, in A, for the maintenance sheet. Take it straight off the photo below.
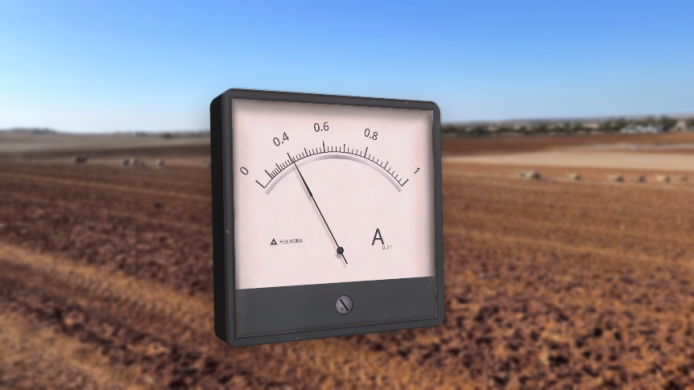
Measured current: 0.4 A
